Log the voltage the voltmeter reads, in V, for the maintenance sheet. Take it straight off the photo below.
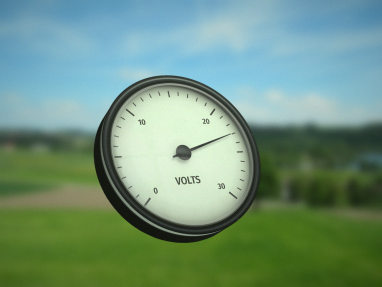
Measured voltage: 23 V
